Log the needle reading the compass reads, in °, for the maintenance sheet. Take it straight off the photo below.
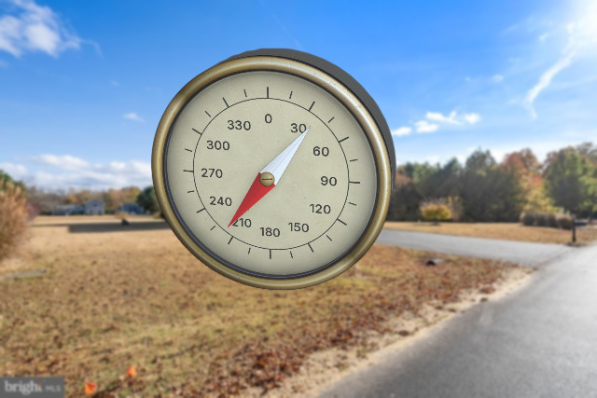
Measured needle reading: 217.5 °
